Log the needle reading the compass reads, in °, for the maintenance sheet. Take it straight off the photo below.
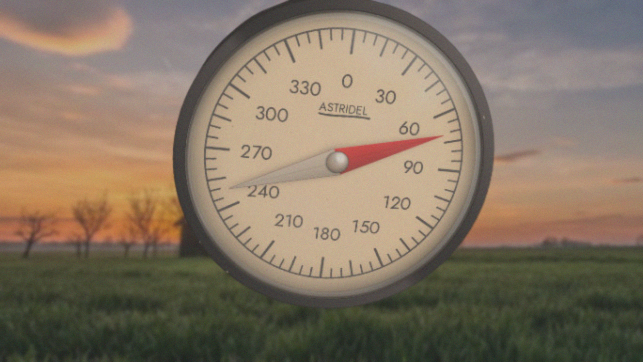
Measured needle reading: 70 °
